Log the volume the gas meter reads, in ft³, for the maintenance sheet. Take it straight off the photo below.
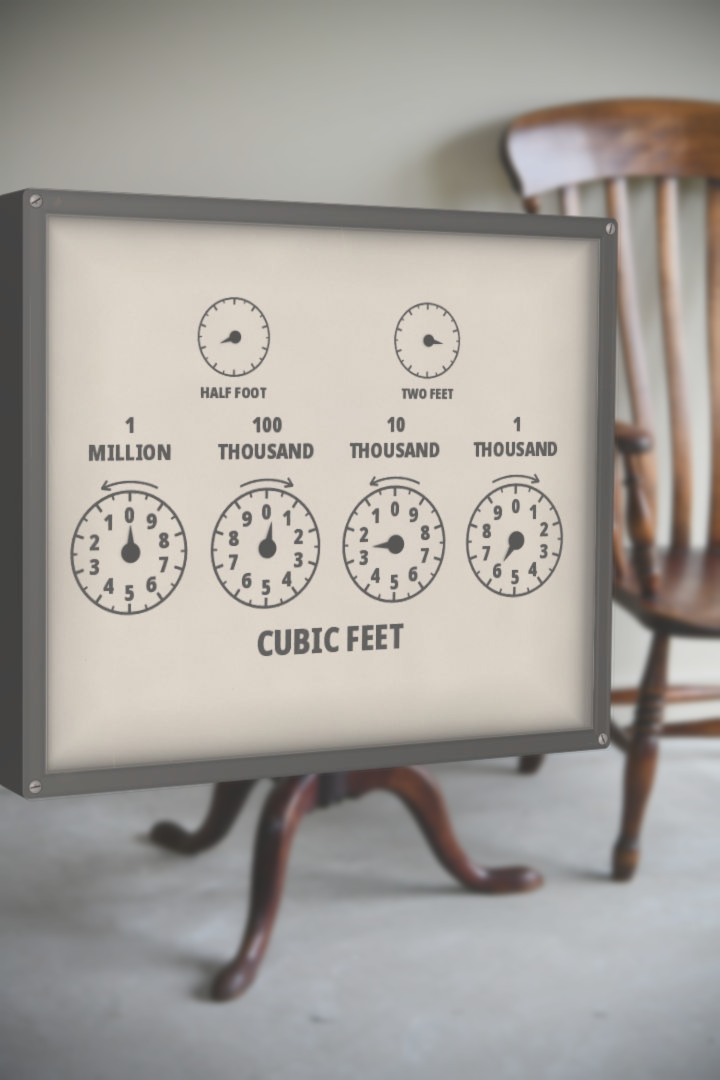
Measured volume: 2600 ft³
